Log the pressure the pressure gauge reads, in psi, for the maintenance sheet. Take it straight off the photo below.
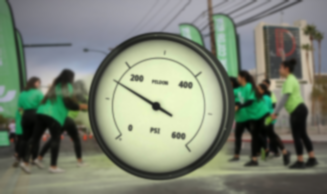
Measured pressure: 150 psi
